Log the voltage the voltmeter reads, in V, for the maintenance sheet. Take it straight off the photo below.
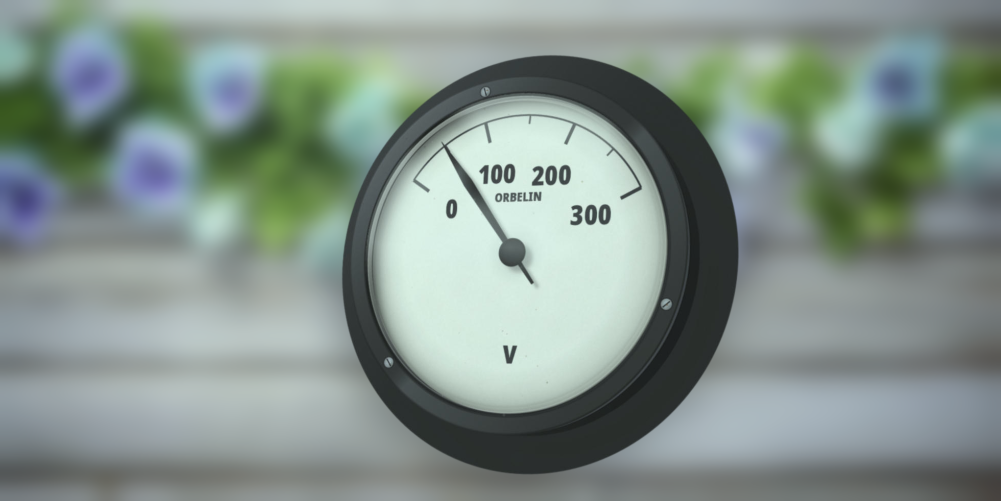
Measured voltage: 50 V
